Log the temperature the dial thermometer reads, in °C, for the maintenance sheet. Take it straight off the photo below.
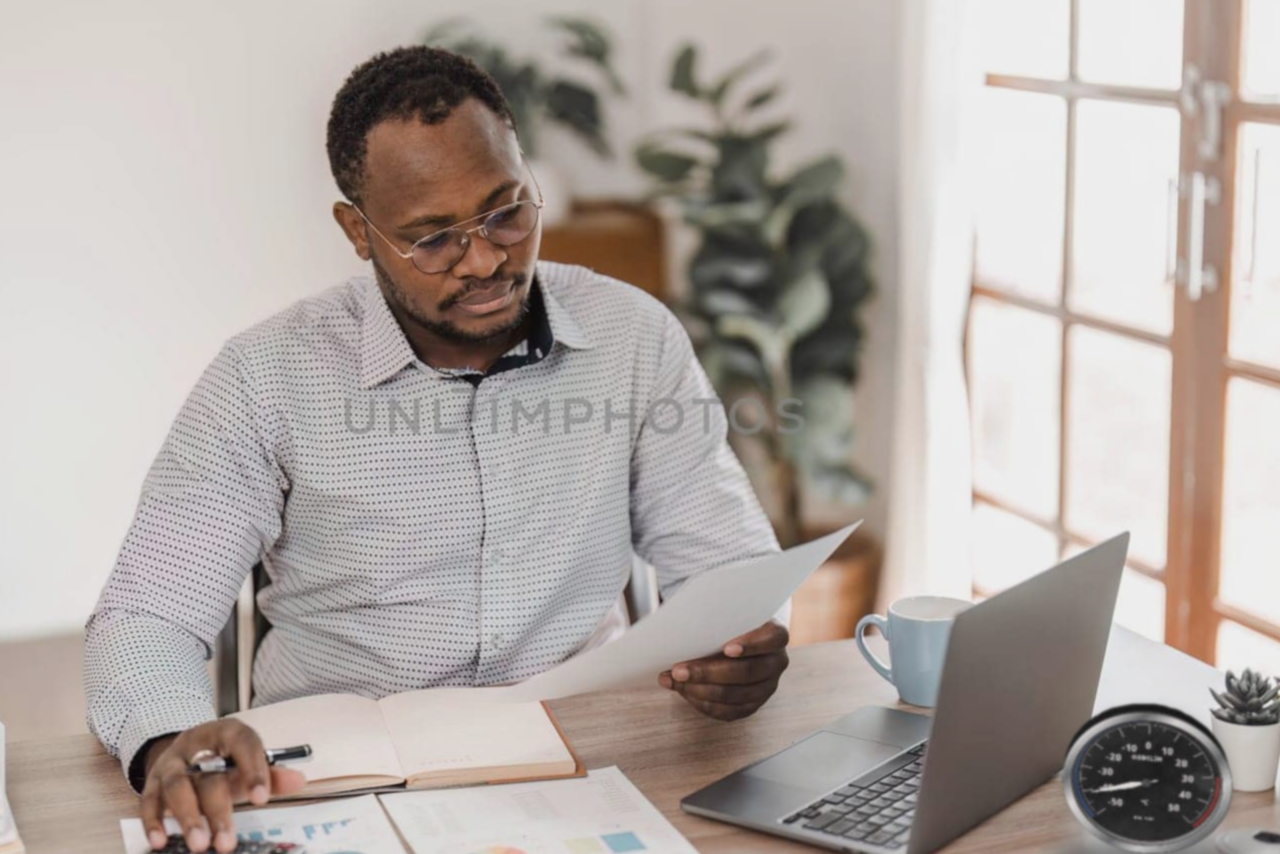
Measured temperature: -40 °C
